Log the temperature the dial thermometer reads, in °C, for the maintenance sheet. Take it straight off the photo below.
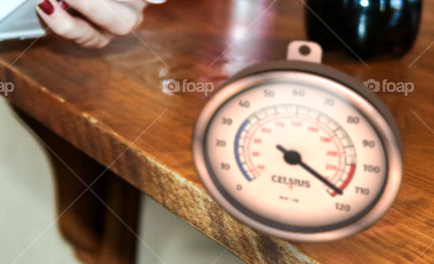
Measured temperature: 115 °C
